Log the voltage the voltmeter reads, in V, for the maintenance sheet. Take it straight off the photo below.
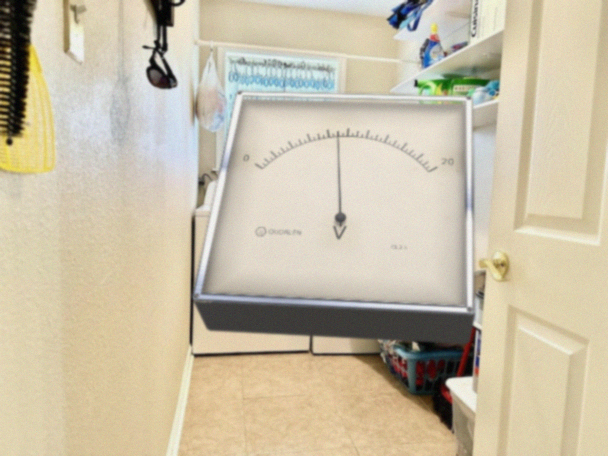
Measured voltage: 9 V
